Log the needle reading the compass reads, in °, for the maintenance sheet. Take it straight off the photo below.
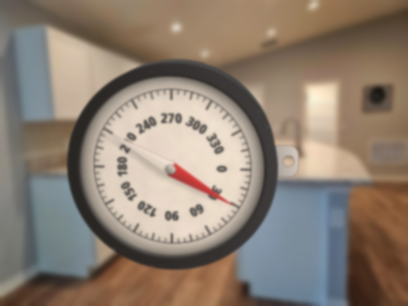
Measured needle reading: 30 °
